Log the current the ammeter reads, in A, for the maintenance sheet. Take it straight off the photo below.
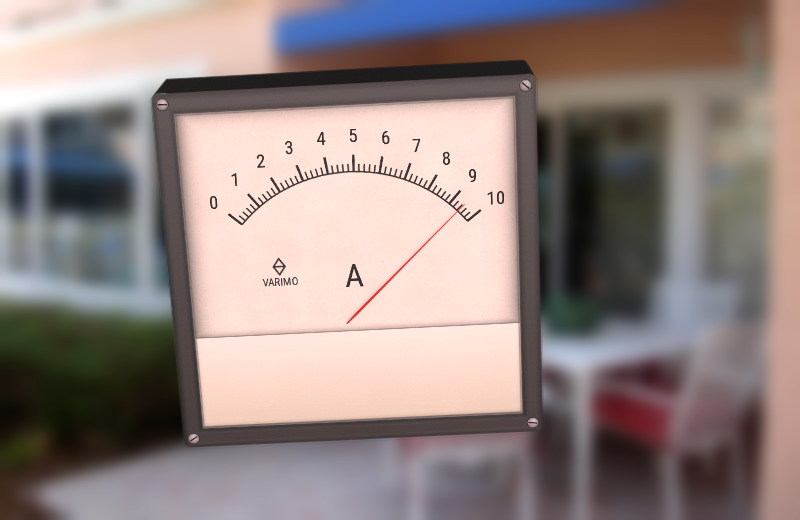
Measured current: 9.4 A
